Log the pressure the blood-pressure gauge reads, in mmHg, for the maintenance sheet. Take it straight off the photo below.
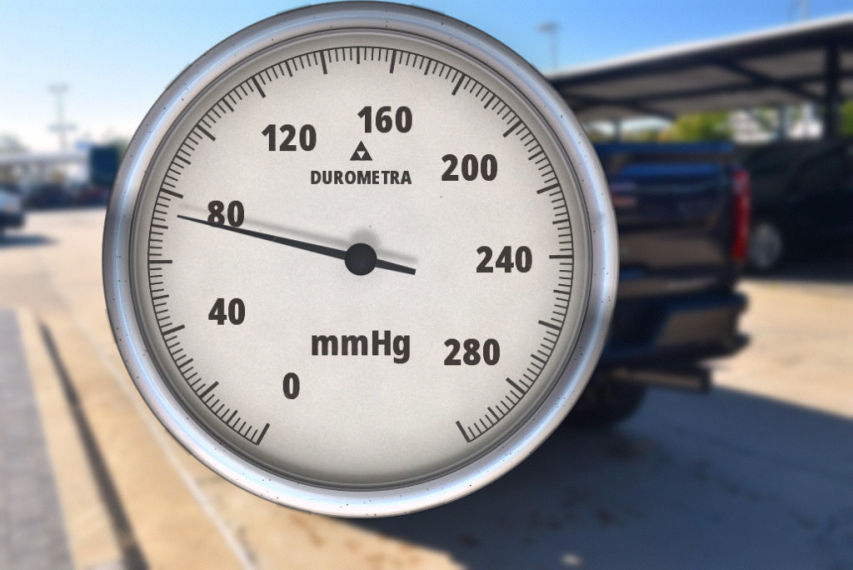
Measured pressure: 74 mmHg
